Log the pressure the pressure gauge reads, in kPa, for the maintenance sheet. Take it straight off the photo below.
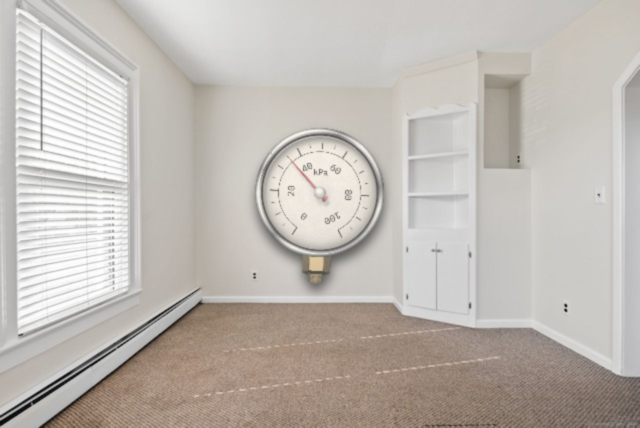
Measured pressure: 35 kPa
